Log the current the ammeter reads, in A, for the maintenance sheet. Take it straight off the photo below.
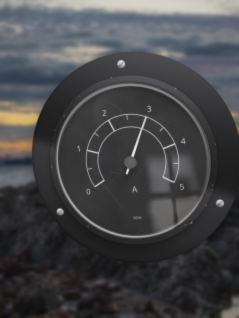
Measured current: 3 A
